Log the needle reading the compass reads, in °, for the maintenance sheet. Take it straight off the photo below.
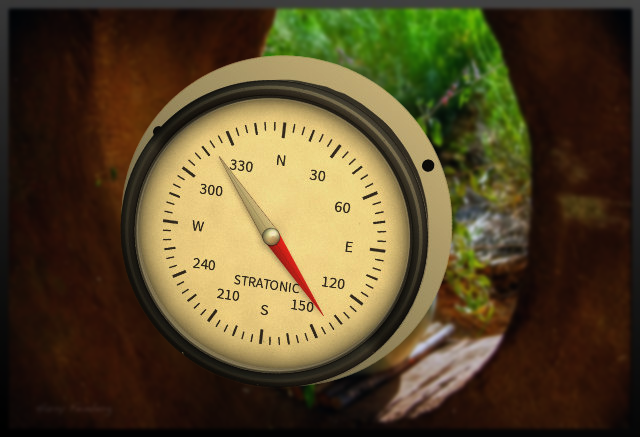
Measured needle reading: 140 °
